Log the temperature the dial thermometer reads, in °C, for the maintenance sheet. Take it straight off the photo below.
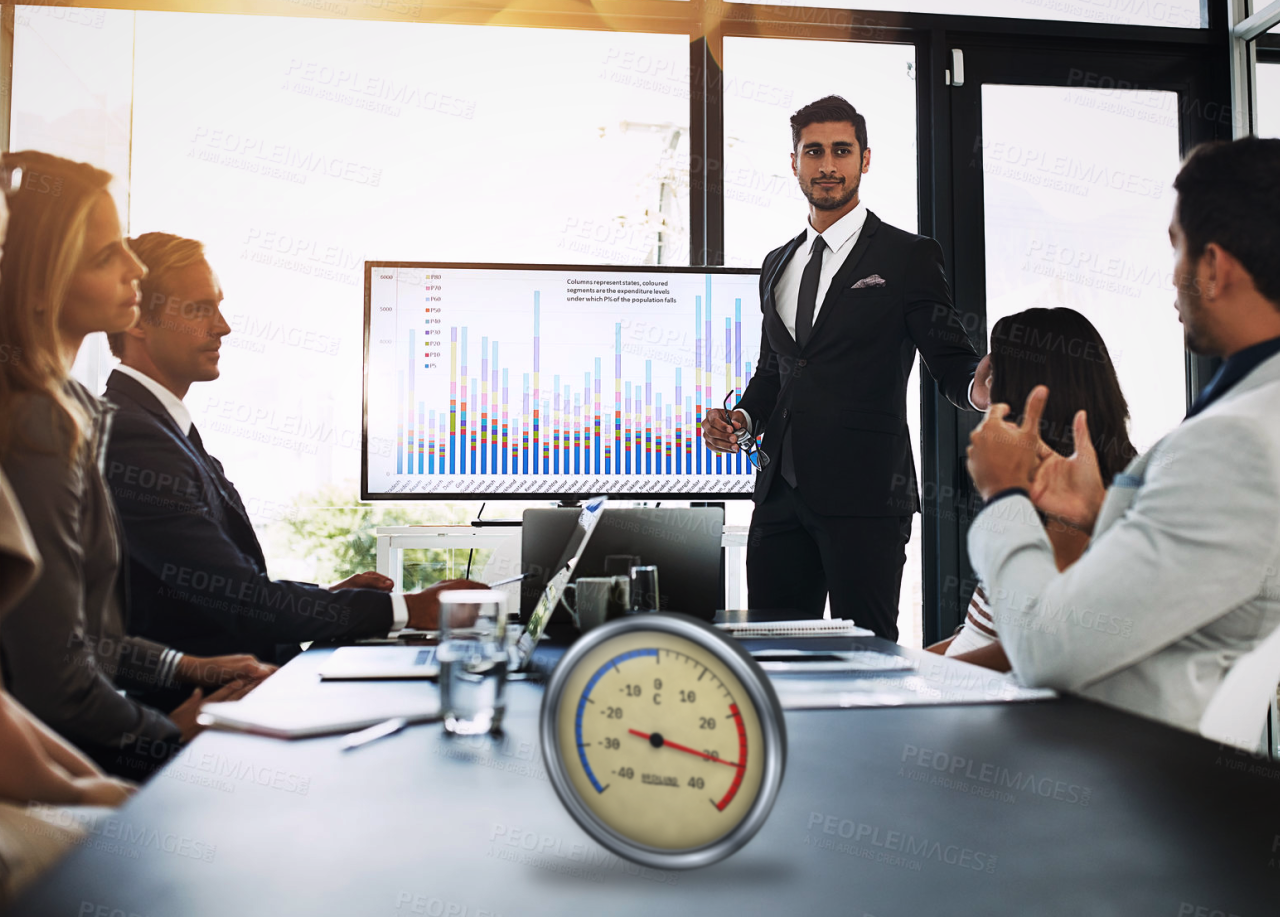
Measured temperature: 30 °C
